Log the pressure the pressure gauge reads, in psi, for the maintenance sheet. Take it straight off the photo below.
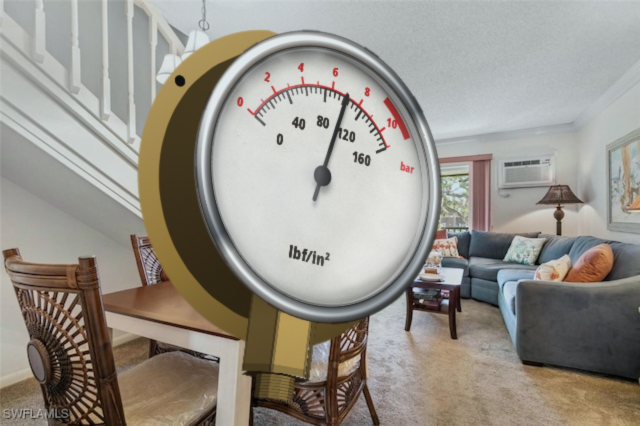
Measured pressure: 100 psi
